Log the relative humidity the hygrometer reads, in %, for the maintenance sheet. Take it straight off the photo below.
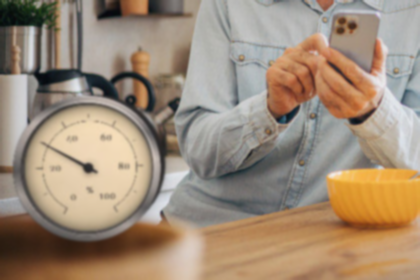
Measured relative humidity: 30 %
